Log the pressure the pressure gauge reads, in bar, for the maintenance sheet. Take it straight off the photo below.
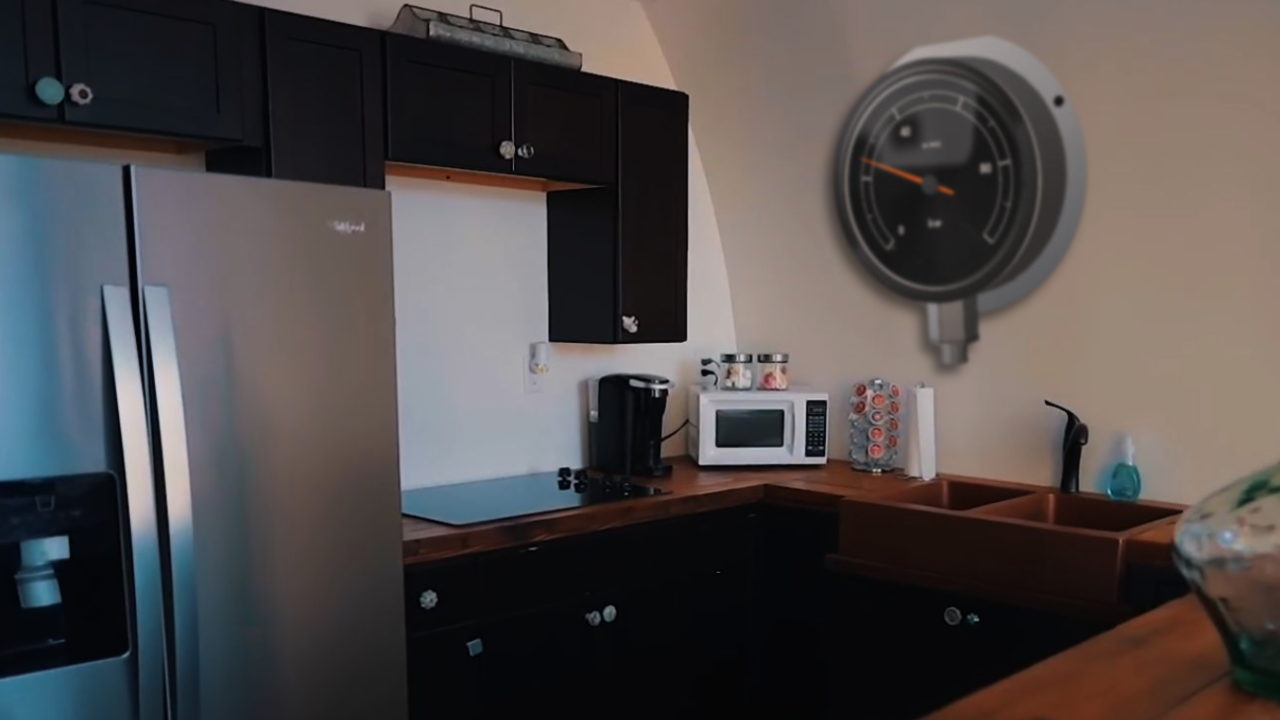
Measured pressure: 25 bar
